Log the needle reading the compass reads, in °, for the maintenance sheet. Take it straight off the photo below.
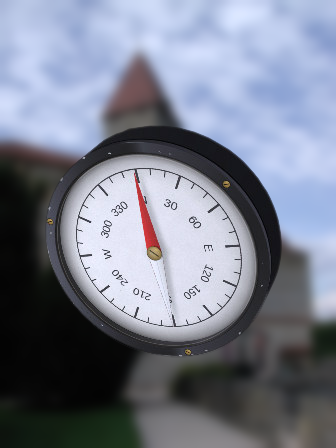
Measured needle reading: 0 °
